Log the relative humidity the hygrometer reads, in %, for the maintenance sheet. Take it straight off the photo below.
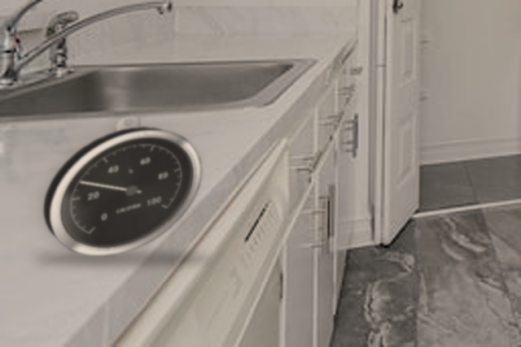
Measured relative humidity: 28 %
